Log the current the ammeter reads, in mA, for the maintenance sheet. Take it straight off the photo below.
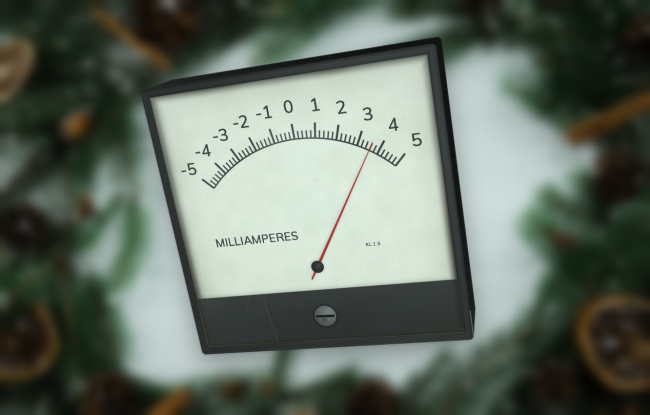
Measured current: 3.6 mA
